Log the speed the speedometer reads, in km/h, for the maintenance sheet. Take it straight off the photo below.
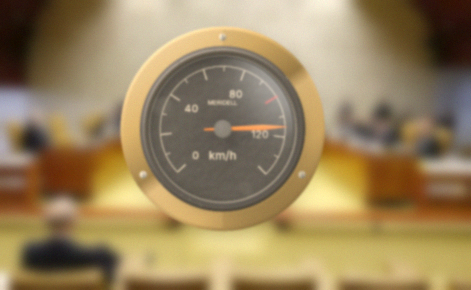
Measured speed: 115 km/h
